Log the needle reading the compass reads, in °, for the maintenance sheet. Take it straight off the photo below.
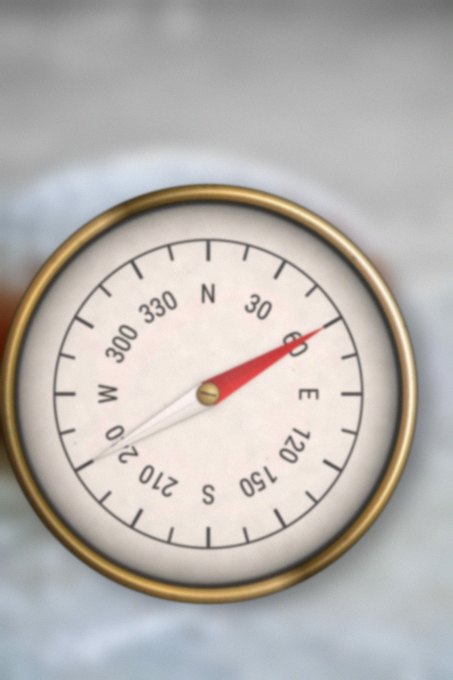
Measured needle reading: 60 °
